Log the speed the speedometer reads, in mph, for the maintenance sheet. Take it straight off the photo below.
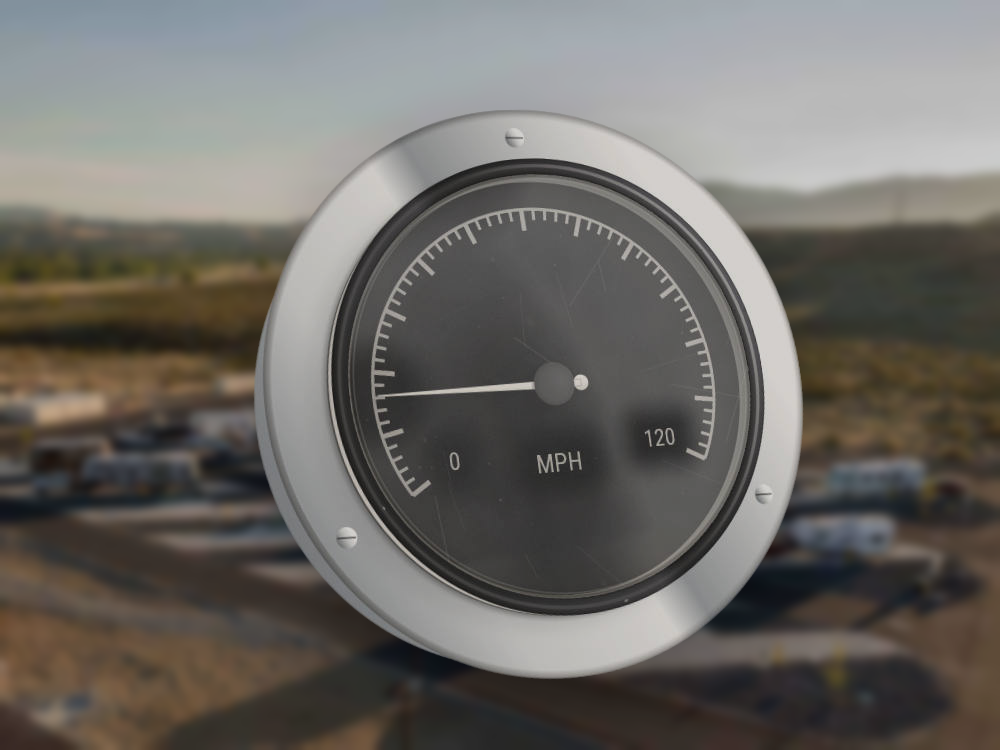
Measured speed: 16 mph
